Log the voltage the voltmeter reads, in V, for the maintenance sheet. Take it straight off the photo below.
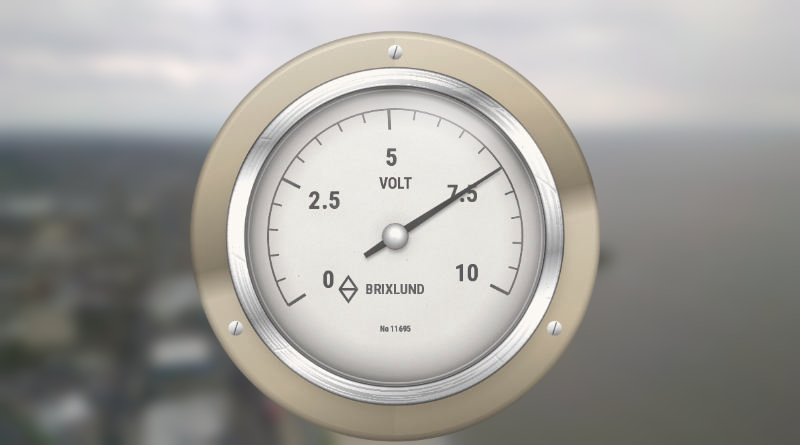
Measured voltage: 7.5 V
